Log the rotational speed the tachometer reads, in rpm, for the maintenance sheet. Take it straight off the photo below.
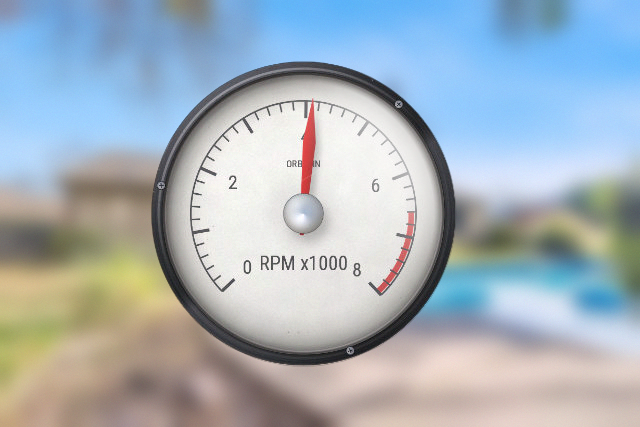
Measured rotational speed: 4100 rpm
